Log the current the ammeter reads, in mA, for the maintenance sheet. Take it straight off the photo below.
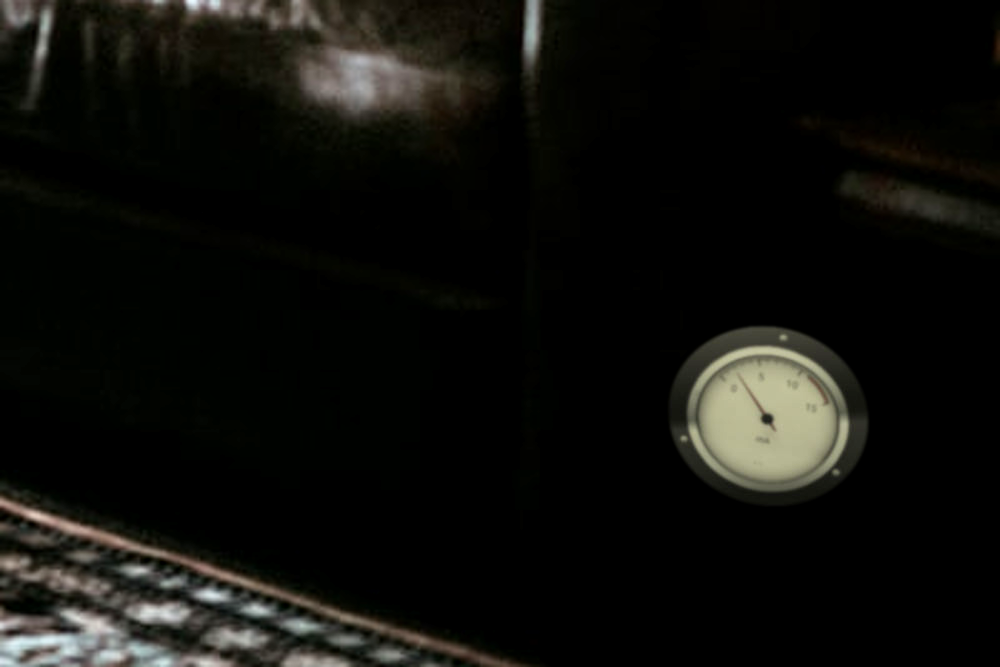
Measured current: 2 mA
